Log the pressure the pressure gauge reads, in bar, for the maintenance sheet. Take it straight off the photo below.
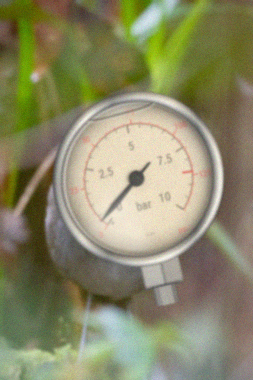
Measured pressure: 0.25 bar
